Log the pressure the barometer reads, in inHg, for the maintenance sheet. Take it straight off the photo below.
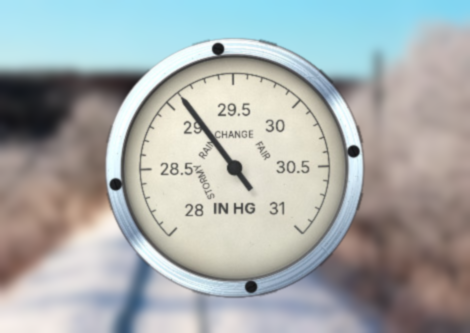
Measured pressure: 29.1 inHg
